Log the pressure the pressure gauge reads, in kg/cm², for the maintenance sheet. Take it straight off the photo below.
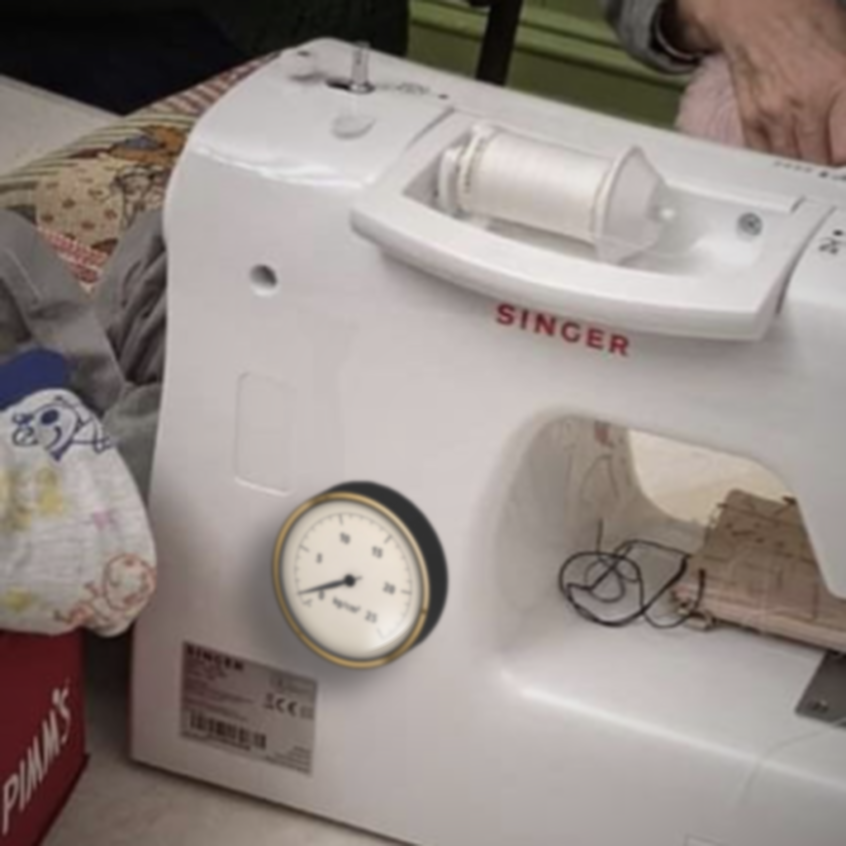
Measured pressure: 1 kg/cm²
